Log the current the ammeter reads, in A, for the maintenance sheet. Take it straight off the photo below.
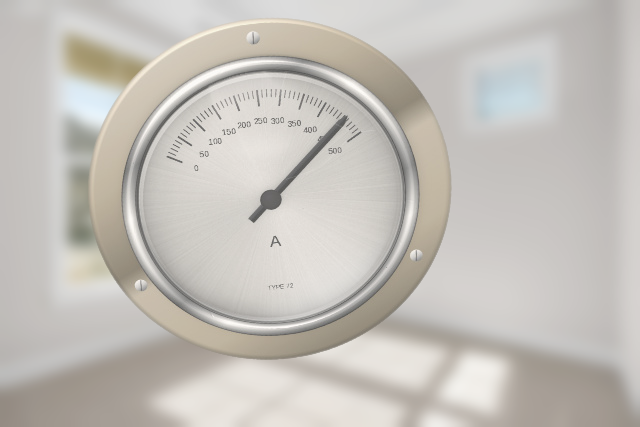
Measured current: 450 A
